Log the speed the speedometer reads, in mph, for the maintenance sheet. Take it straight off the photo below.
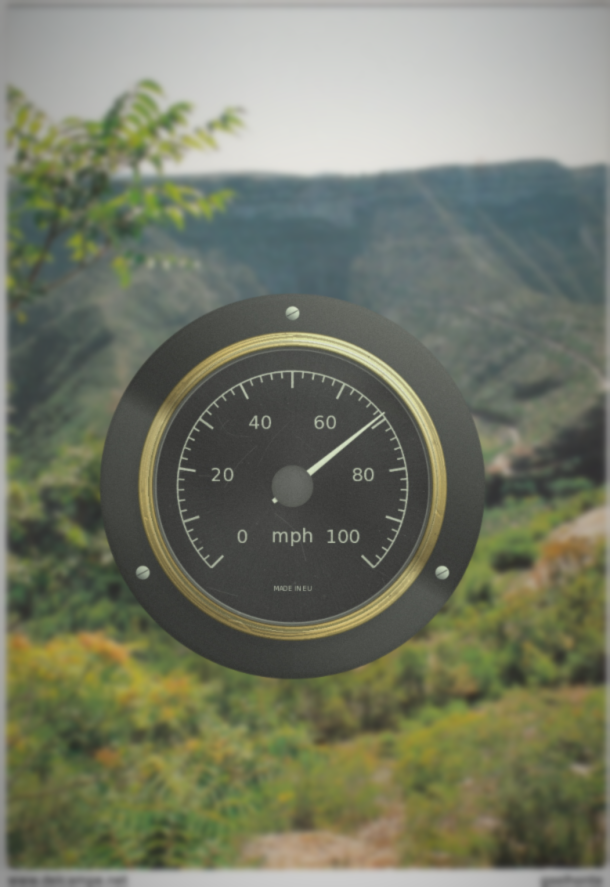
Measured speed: 69 mph
